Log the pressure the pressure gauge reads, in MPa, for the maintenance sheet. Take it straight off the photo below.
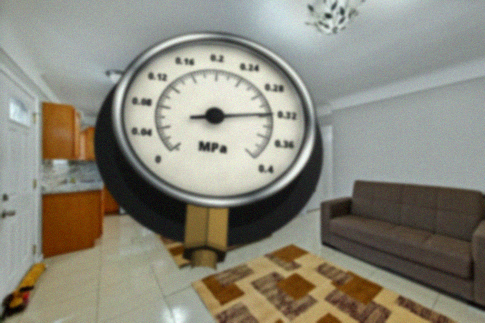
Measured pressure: 0.32 MPa
